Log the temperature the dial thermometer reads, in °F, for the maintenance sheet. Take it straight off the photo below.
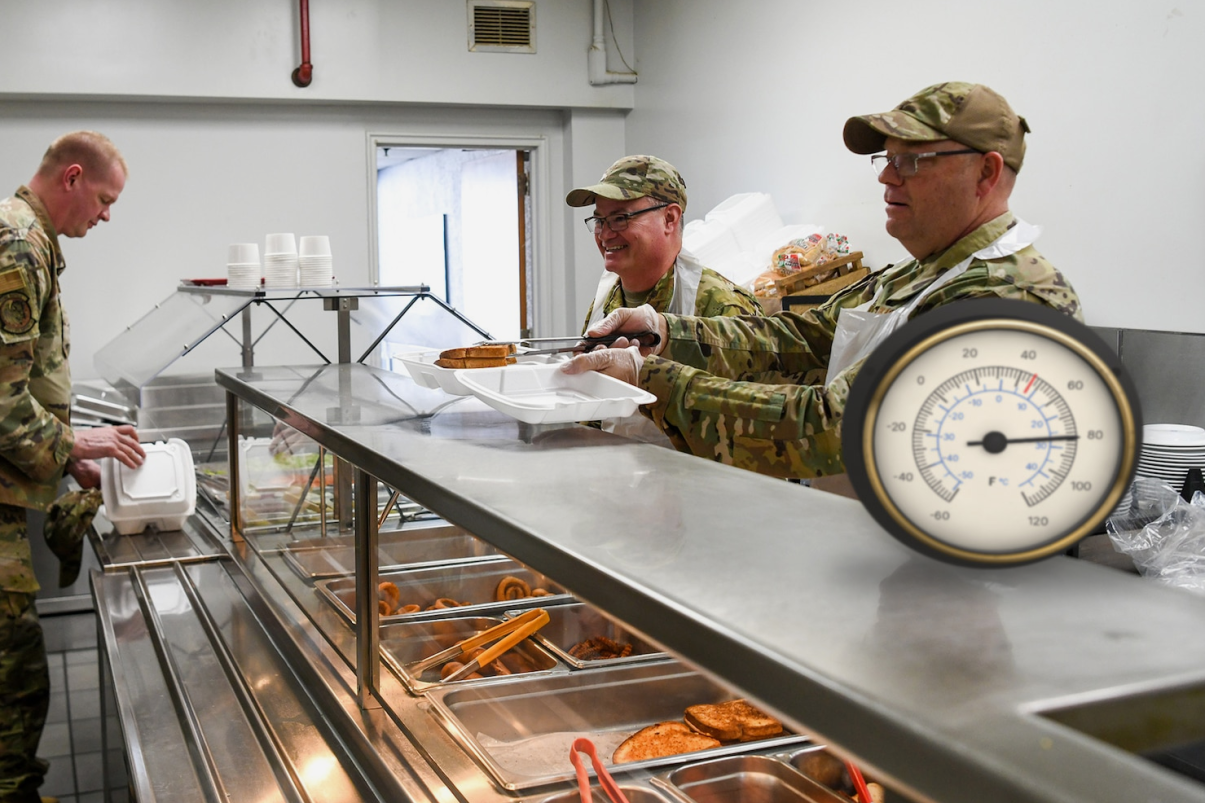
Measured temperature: 80 °F
